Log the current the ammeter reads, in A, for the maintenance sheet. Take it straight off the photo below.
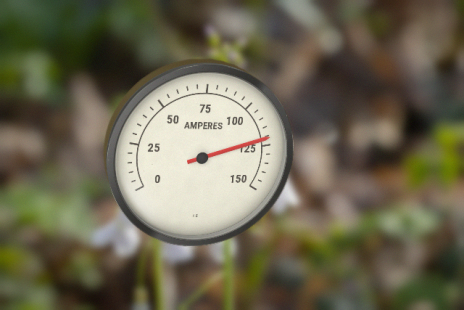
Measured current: 120 A
